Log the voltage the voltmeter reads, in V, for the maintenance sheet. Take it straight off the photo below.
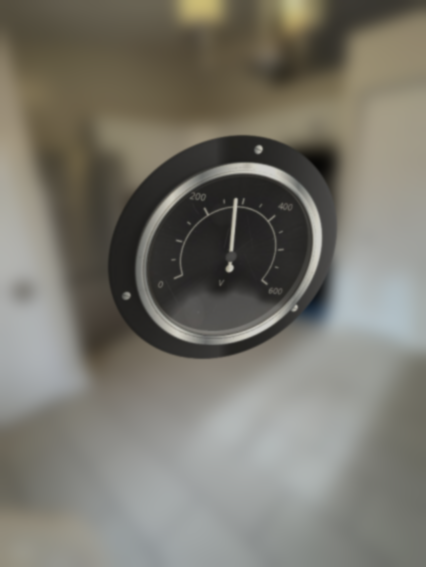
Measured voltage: 275 V
